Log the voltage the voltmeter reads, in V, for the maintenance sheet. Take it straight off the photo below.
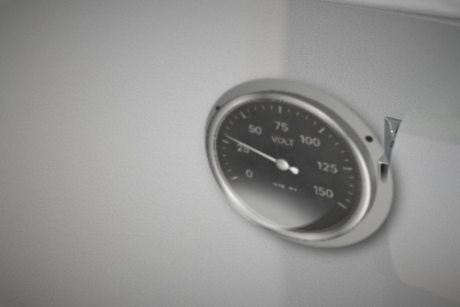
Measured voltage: 30 V
